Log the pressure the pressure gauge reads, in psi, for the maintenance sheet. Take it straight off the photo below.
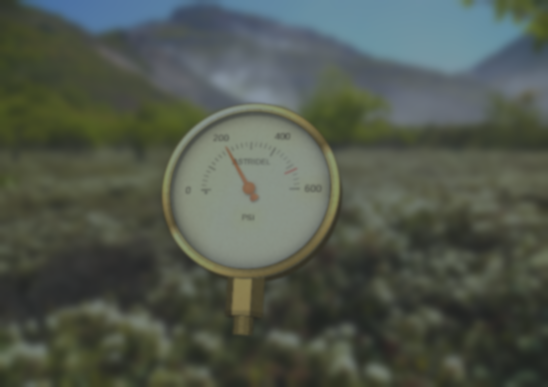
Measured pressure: 200 psi
